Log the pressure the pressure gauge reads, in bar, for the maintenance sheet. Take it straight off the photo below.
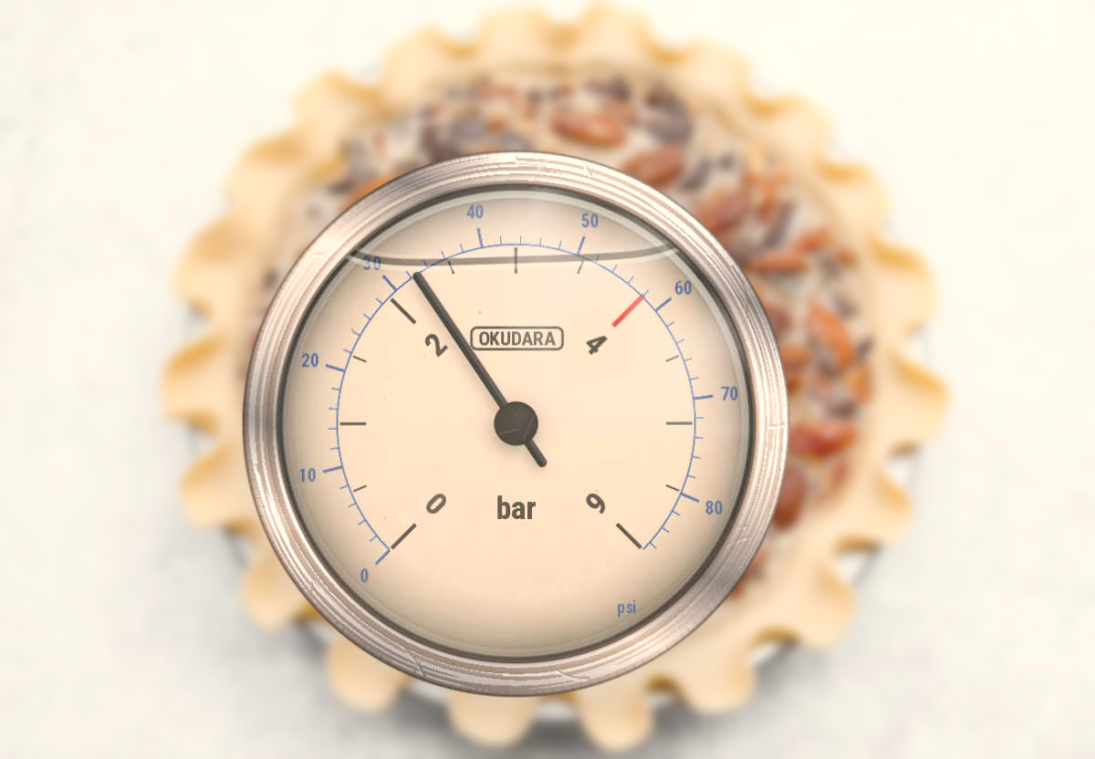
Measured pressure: 2.25 bar
